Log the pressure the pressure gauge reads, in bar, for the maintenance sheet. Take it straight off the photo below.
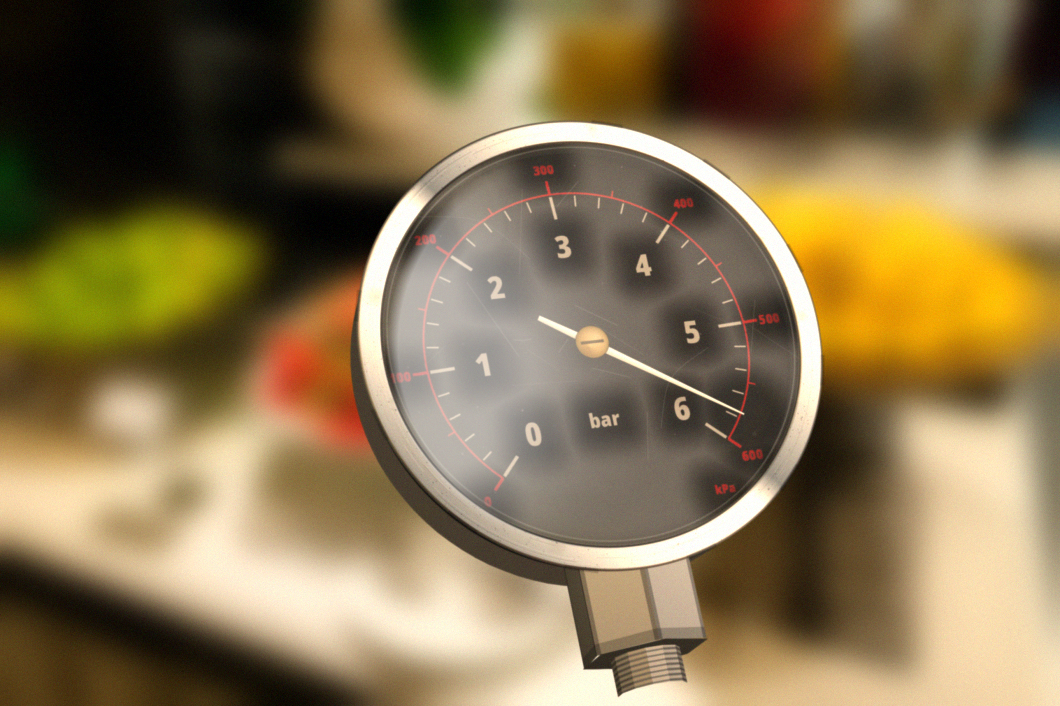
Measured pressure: 5.8 bar
